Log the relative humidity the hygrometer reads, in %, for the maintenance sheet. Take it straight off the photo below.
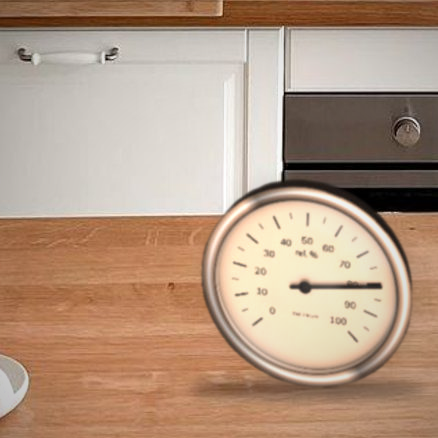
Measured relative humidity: 80 %
